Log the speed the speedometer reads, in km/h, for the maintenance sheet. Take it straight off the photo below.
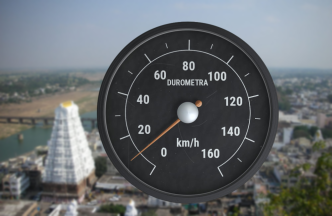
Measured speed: 10 km/h
